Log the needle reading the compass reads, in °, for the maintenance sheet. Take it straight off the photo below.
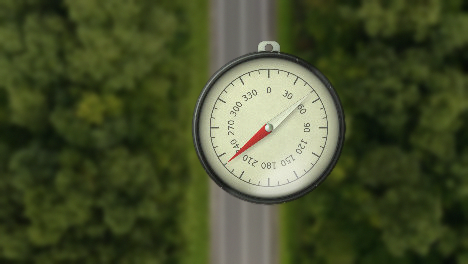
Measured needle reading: 230 °
